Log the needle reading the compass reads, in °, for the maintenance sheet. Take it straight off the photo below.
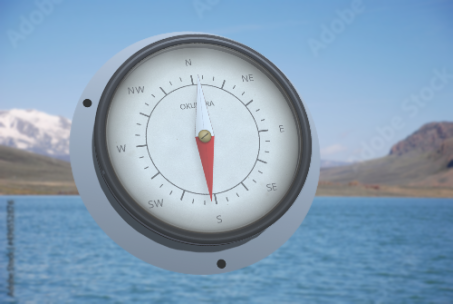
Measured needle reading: 185 °
